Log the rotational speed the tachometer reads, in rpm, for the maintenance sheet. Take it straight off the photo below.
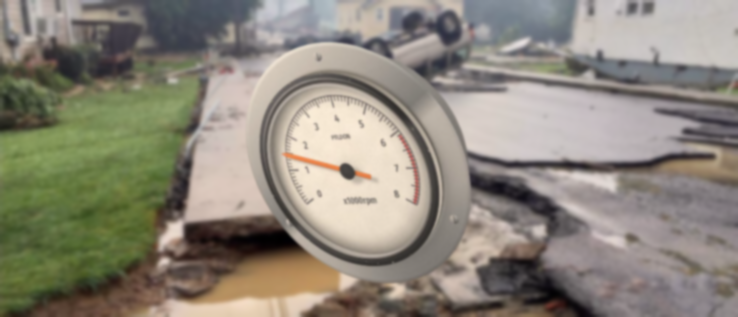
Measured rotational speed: 1500 rpm
